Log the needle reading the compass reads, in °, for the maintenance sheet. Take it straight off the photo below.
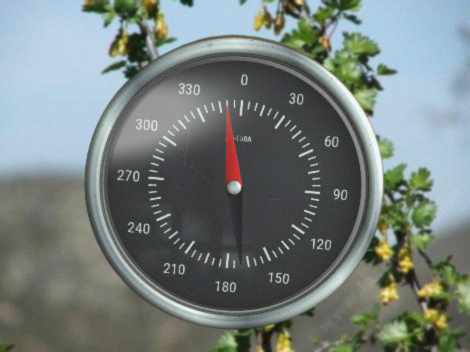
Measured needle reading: 350 °
